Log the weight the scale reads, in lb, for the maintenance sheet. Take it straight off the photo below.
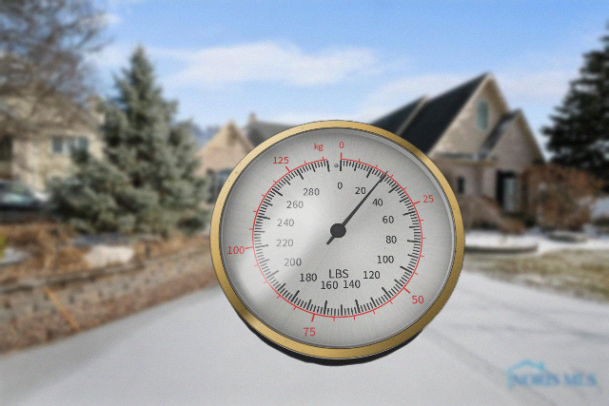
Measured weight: 30 lb
